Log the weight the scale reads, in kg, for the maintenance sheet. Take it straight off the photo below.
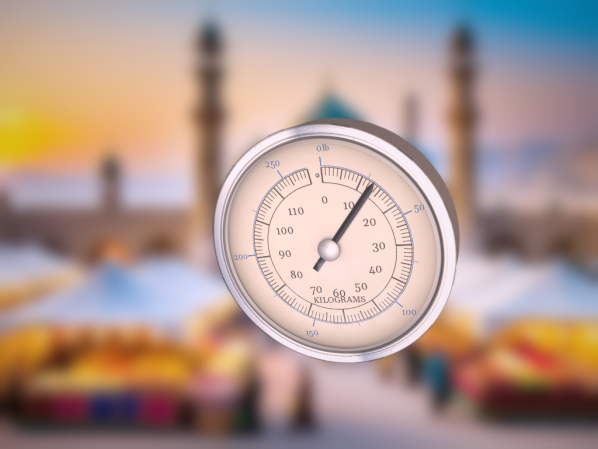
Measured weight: 13 kg
